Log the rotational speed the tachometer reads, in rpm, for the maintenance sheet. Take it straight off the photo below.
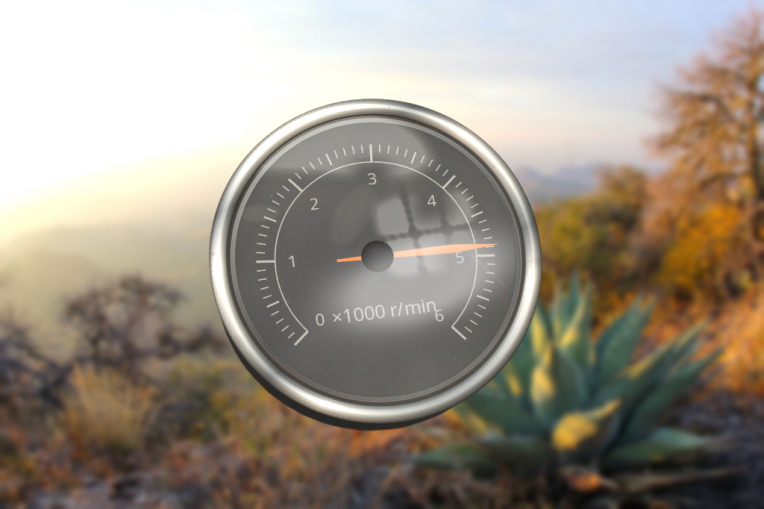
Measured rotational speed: 4900 rpm
